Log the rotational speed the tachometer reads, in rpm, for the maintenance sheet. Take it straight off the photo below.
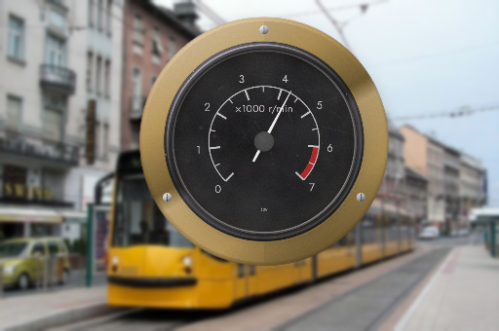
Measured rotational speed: 4250 rpm
